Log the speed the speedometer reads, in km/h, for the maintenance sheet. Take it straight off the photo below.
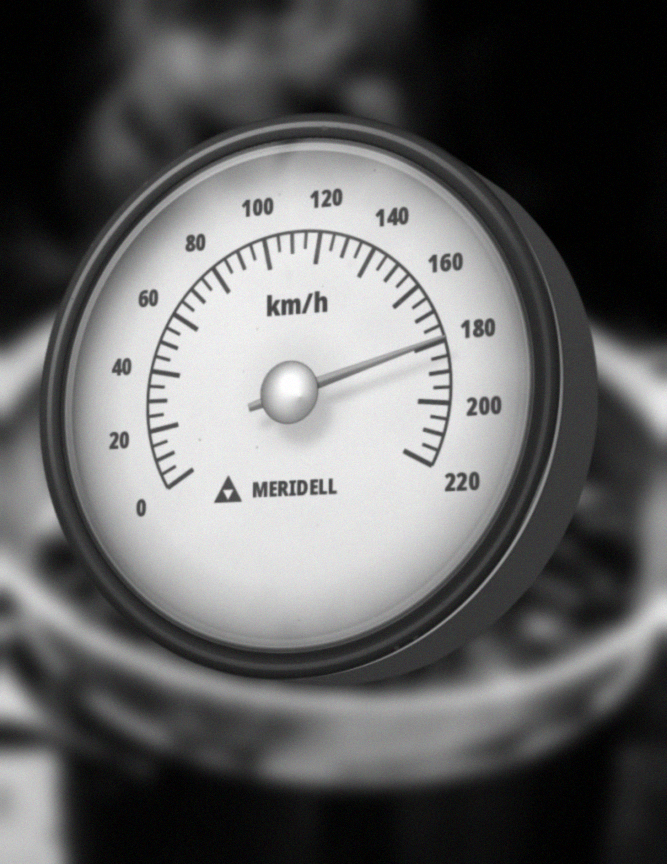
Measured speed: 180 km/h
